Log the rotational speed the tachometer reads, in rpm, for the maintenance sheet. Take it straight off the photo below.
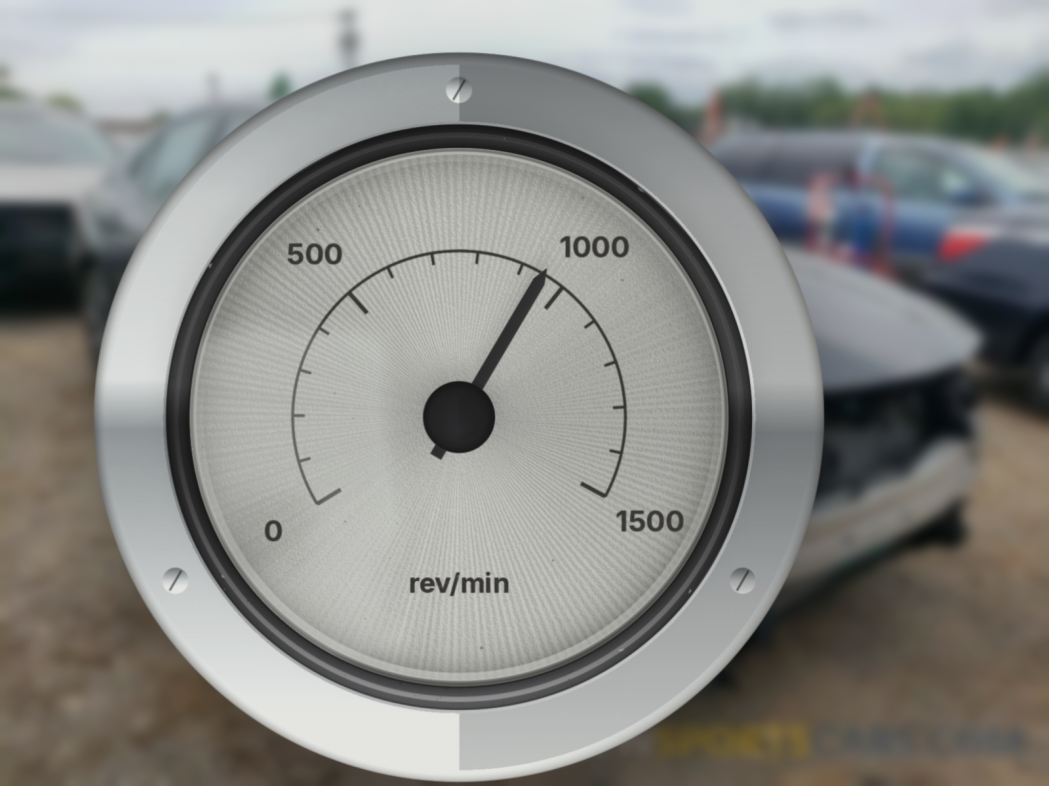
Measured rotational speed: 950 rpm
